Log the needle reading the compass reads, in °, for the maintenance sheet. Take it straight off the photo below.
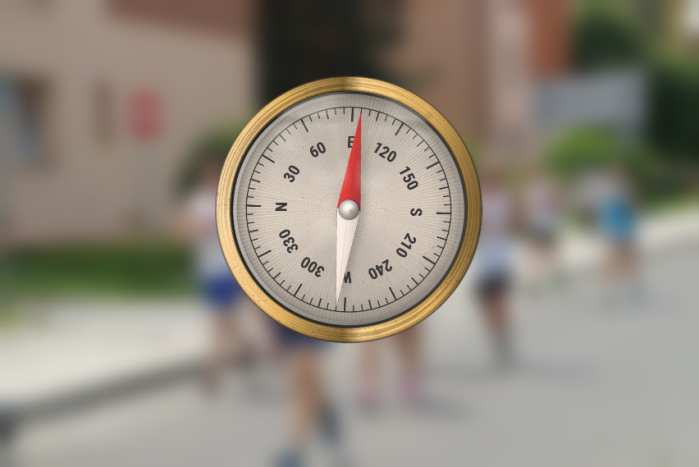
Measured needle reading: 95 °
